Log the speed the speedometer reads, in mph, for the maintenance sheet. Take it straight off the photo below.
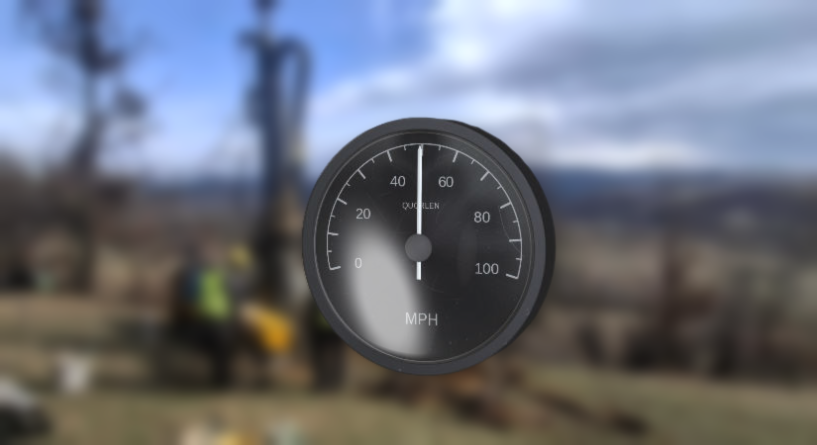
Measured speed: 50 mph
